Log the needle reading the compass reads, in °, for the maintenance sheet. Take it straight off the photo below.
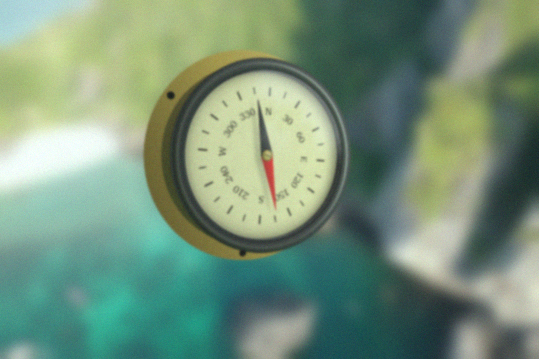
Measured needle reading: 165 °
